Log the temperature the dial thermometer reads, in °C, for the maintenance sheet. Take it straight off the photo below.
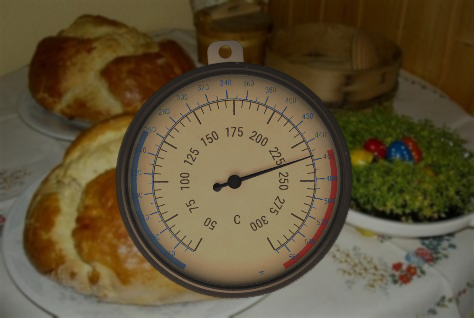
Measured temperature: 235 °C
